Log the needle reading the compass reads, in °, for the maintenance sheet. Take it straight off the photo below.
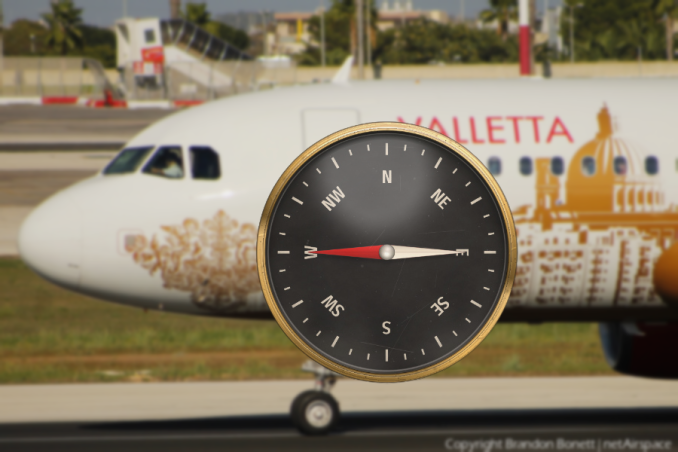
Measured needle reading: 270 °
